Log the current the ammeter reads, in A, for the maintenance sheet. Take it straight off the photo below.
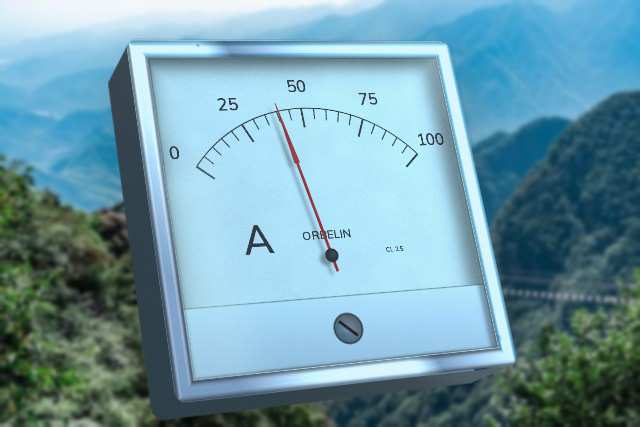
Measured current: 40 A
